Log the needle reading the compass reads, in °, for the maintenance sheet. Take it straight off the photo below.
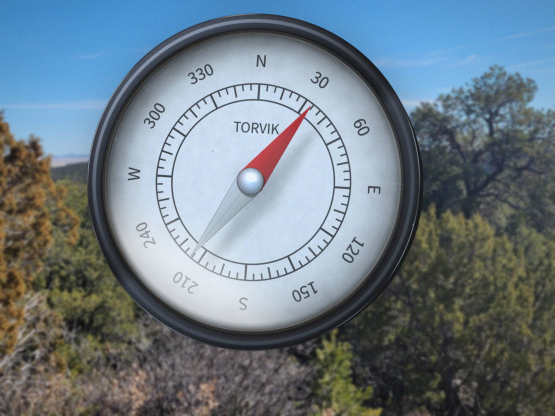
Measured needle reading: 35 °
